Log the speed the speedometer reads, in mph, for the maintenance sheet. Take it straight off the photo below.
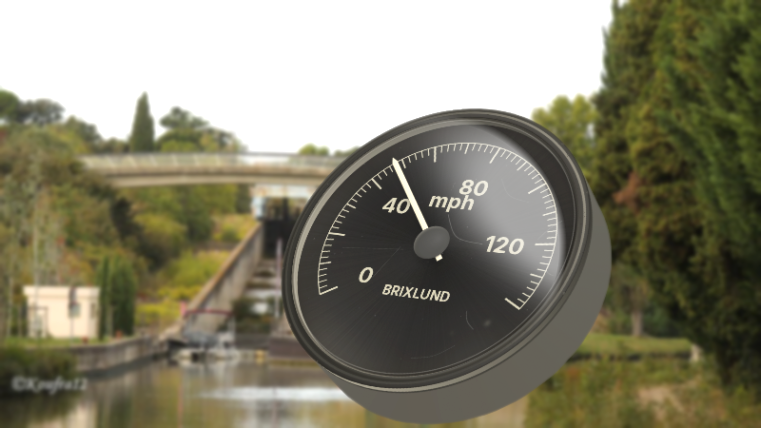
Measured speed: 48 mph
